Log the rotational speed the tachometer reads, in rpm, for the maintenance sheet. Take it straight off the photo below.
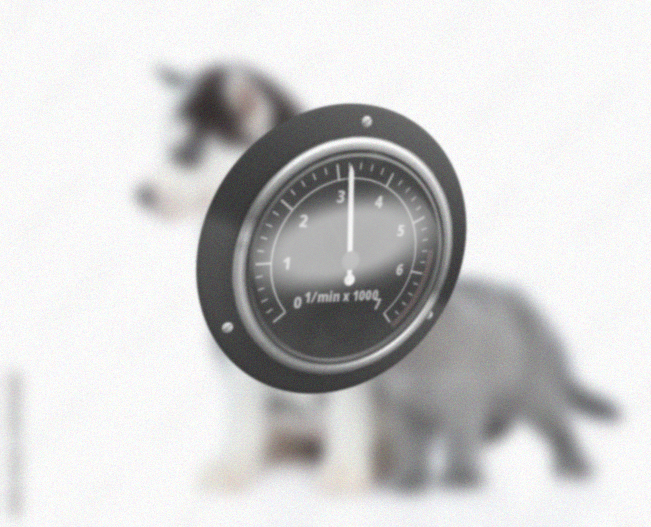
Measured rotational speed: 3200 rpm
